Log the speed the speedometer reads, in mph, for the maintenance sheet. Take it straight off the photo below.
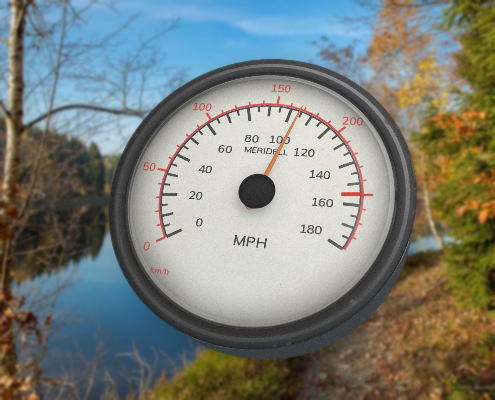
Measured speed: 105 mph
